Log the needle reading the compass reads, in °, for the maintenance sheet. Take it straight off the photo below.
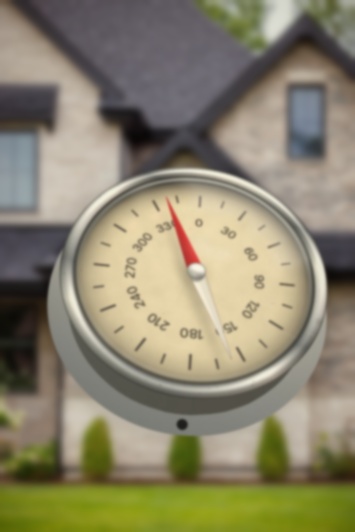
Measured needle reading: 337.5 °
